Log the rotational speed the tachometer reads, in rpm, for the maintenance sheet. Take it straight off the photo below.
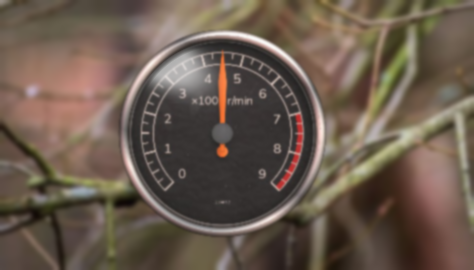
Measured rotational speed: 4500 rpm
